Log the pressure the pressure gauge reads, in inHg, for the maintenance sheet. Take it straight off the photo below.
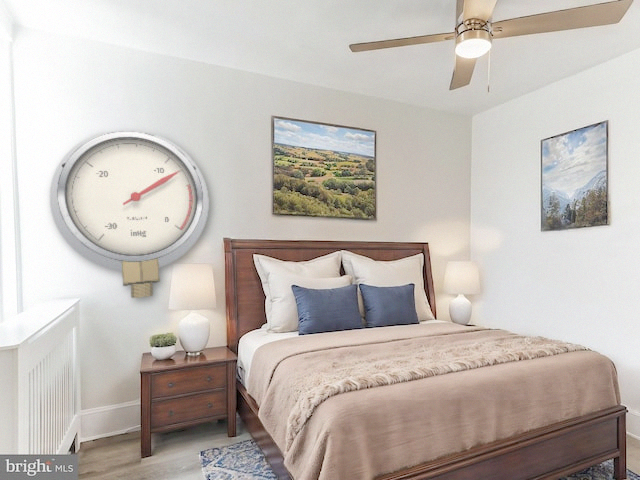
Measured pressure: -8 inHg
